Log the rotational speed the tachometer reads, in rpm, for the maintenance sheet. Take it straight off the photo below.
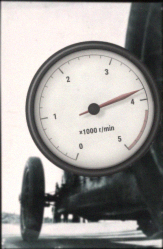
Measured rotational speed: 3800 rpm
